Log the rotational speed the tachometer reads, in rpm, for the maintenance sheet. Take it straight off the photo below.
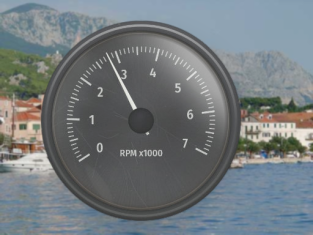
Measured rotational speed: 2800 rpm
